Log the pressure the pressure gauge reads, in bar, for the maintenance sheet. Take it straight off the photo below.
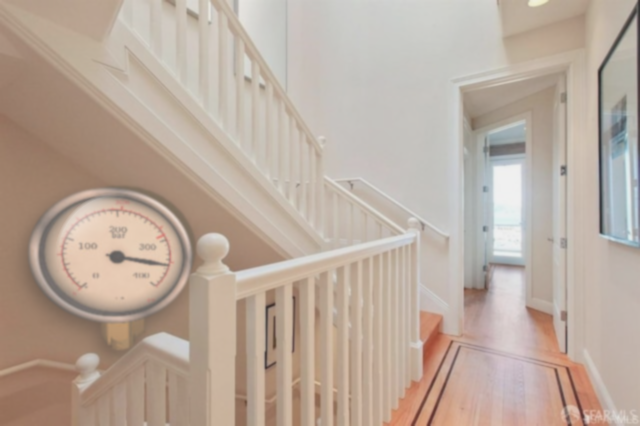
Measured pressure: 350 bar
